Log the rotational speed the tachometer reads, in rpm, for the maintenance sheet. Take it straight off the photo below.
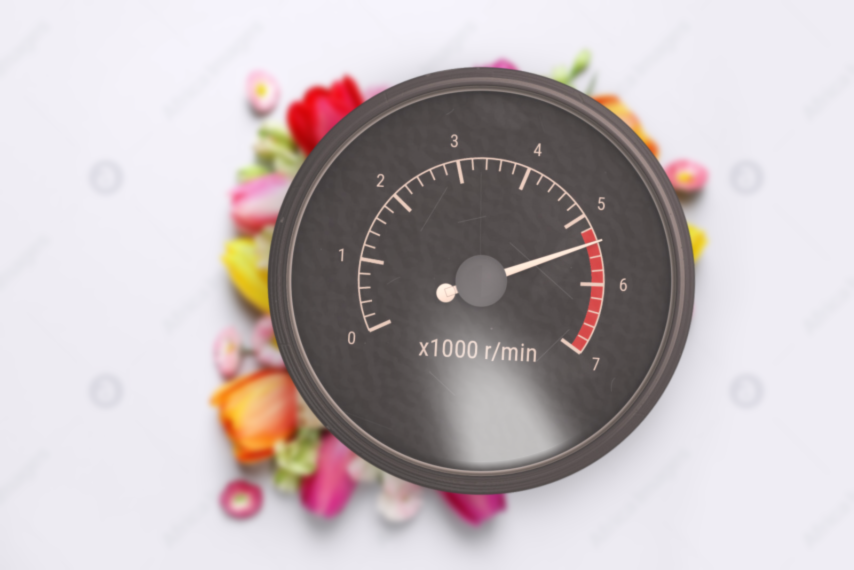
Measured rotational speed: 5400 rpm
